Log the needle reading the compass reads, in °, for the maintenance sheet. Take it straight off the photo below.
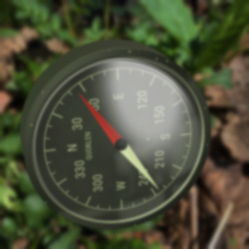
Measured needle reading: 55 °
